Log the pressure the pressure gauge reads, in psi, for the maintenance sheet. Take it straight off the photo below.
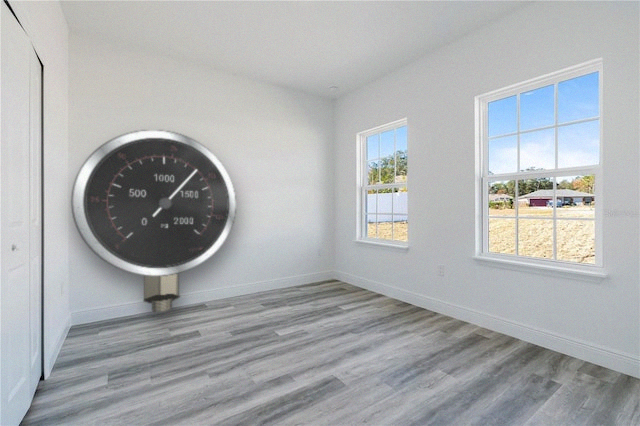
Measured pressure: 1300 psi
